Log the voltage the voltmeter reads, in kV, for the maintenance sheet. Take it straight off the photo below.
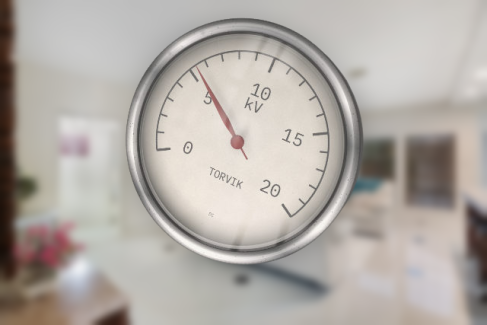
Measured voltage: 5.5 kV
